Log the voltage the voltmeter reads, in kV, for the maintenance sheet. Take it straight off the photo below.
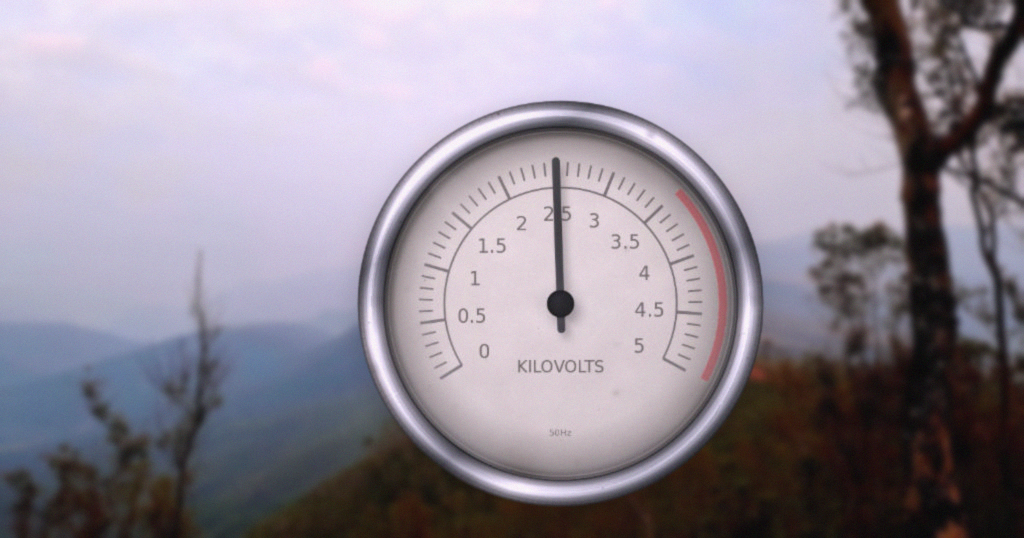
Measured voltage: 2.5 kV
